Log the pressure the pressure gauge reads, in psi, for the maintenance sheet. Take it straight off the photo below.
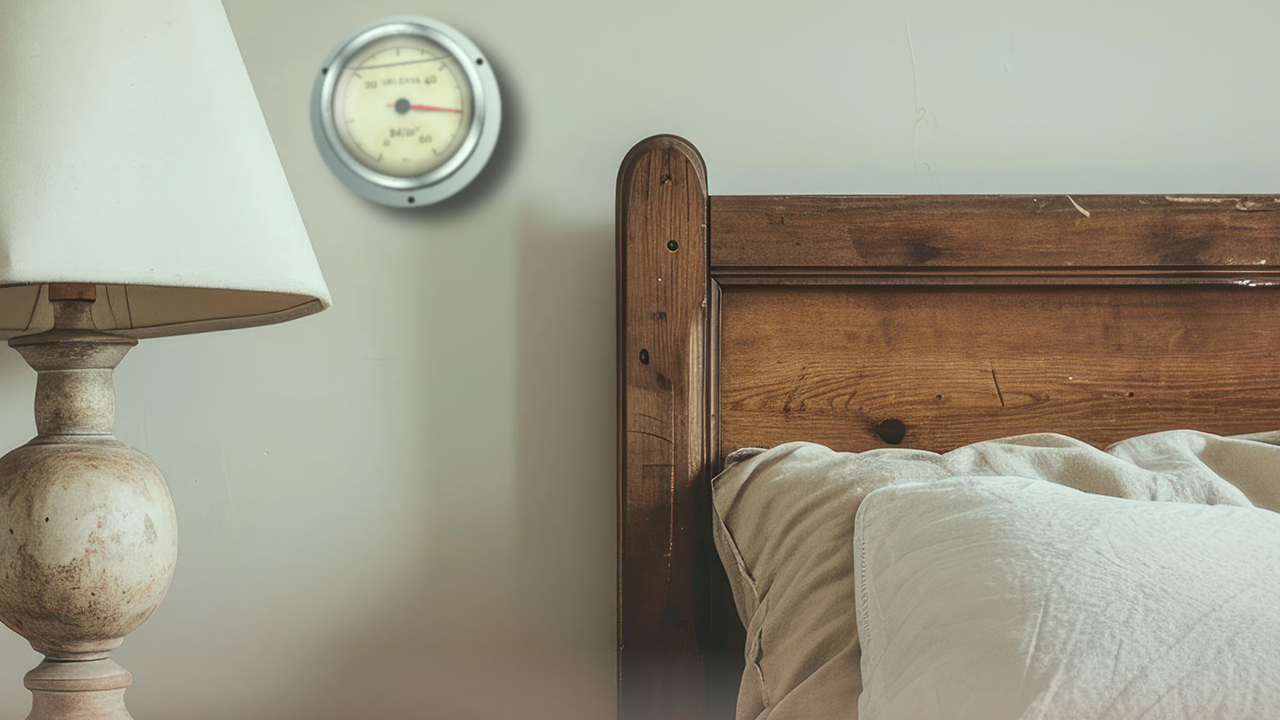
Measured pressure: 50 psi
